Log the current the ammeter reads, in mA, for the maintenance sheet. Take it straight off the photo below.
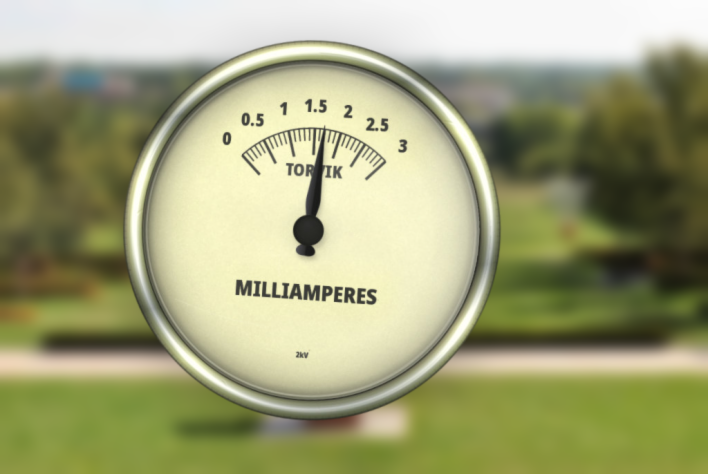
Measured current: 1.7 mA
